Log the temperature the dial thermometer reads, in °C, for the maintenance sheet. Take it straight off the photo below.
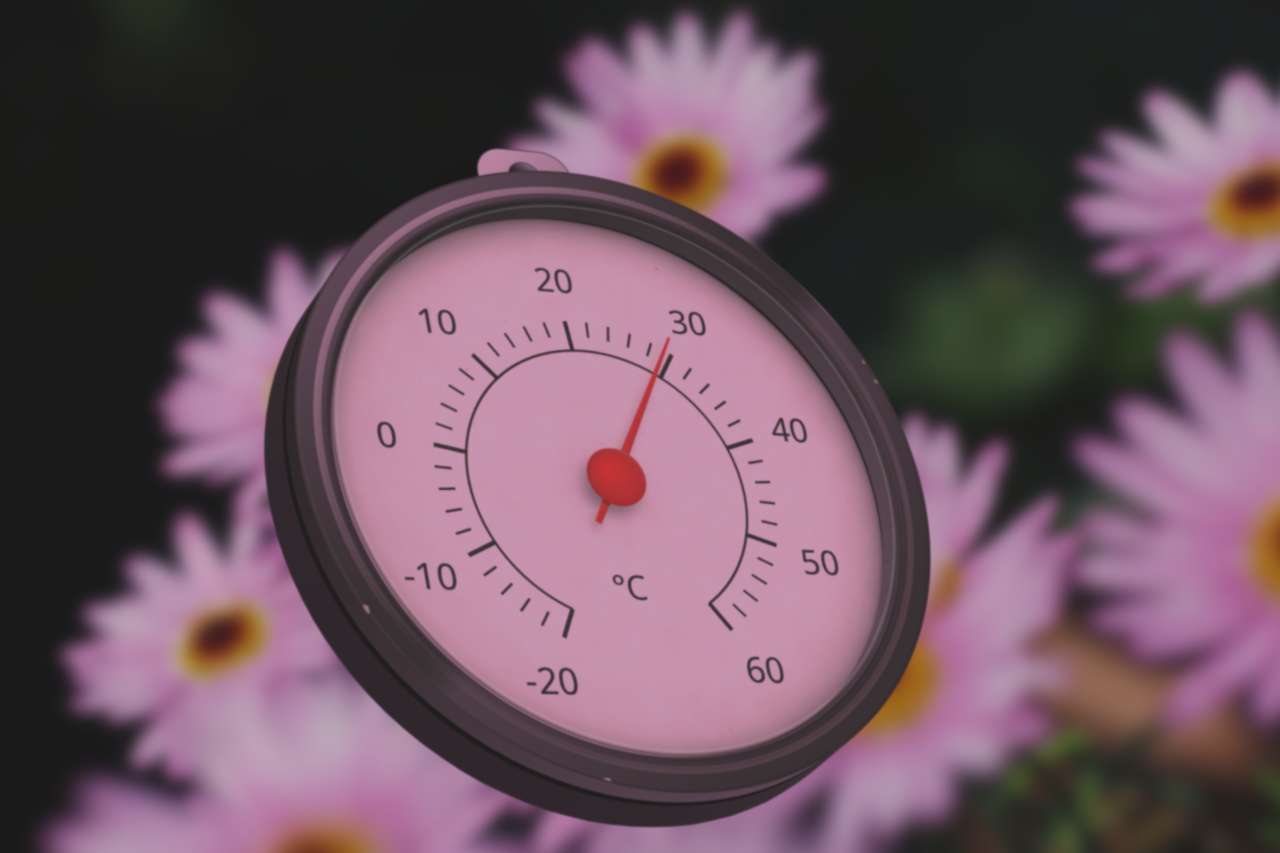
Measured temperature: 29 °C
